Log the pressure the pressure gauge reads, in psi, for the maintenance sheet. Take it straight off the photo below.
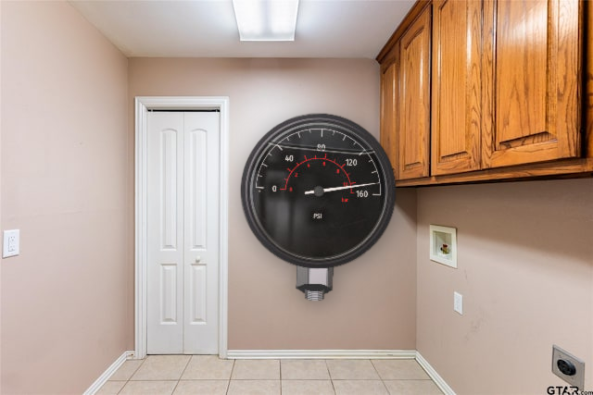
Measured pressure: 150 psi
